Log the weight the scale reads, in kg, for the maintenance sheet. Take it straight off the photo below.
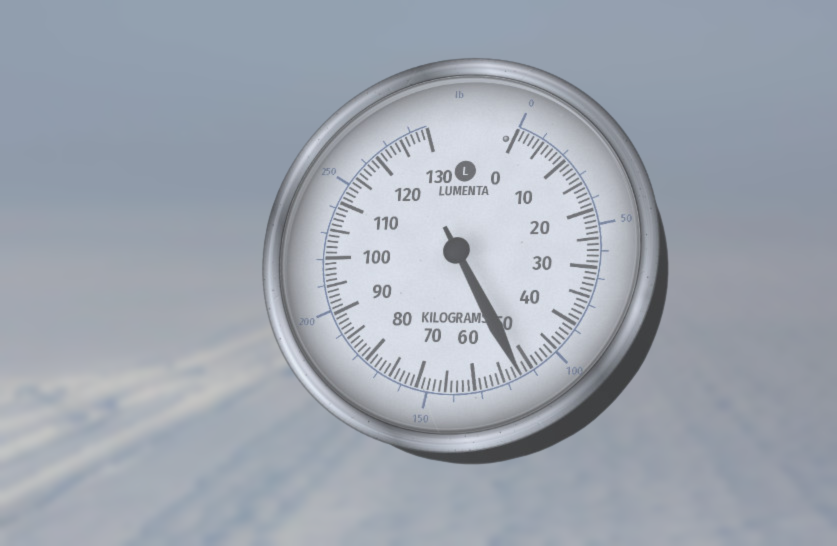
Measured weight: 52 kg
